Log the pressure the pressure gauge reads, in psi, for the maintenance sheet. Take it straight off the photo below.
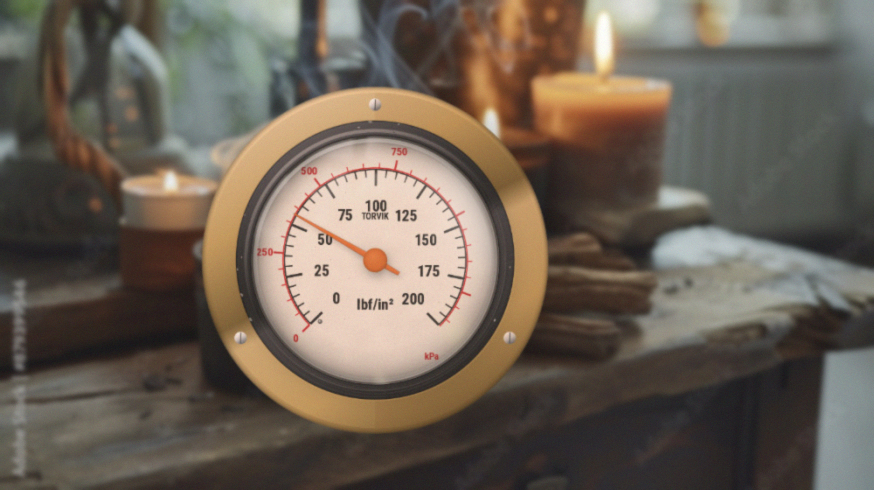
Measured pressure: 55 psi
